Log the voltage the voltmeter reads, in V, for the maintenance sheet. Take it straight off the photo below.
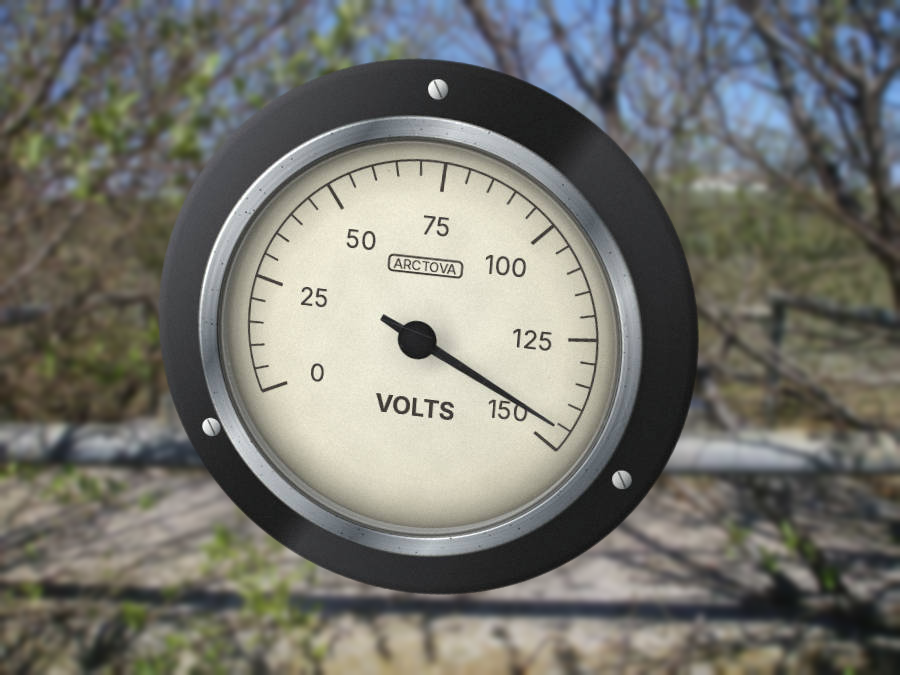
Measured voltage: 145 V
